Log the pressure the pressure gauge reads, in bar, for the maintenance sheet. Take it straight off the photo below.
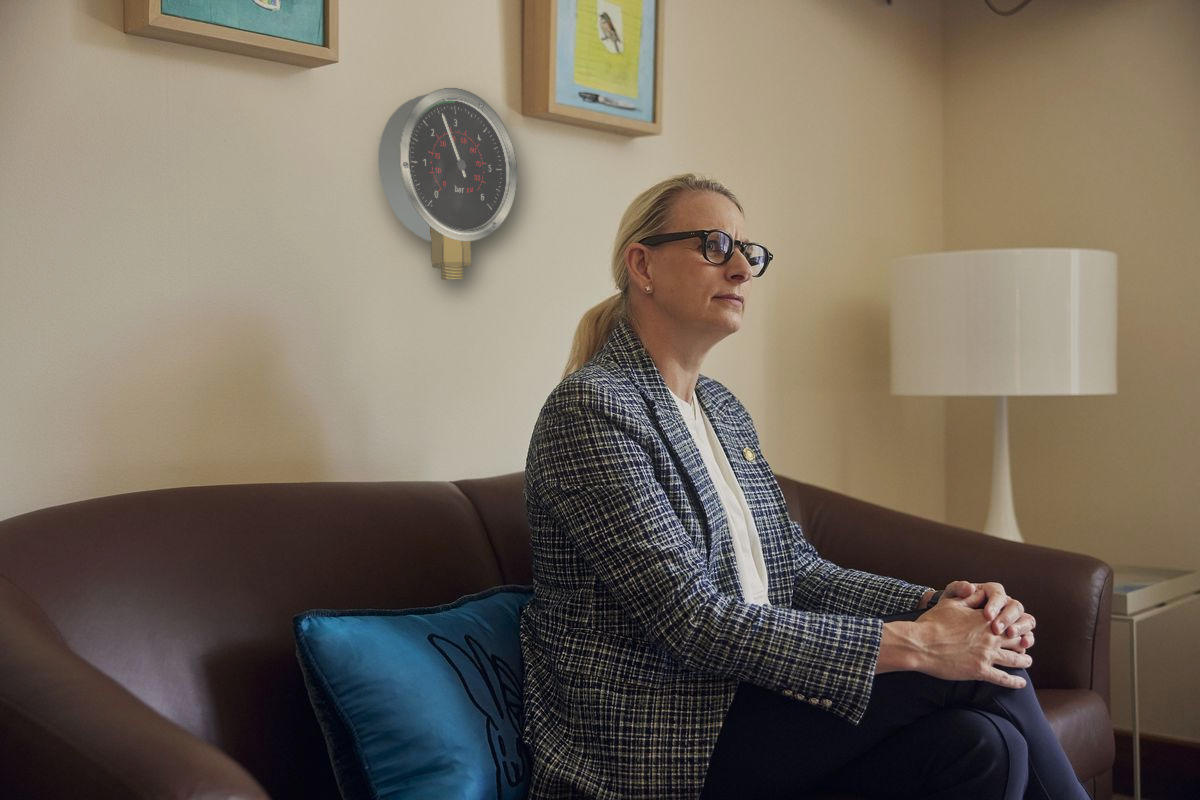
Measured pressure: 2.5 bar
